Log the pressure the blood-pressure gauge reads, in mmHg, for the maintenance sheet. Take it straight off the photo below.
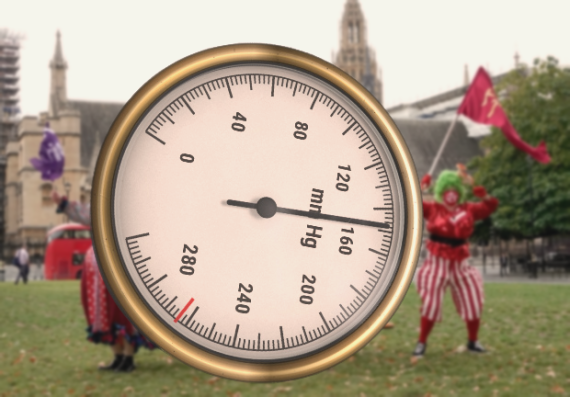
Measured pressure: 148 mmHg
